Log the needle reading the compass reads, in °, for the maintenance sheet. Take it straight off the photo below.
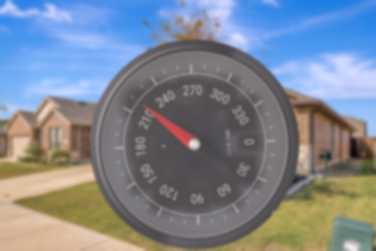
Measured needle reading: 220 °
